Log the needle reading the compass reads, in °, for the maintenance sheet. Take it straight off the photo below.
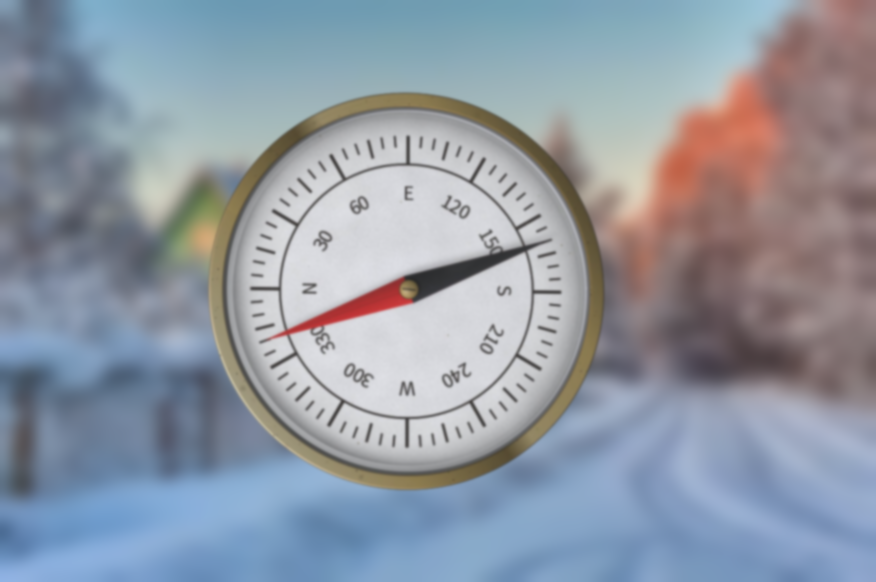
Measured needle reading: 340 °
